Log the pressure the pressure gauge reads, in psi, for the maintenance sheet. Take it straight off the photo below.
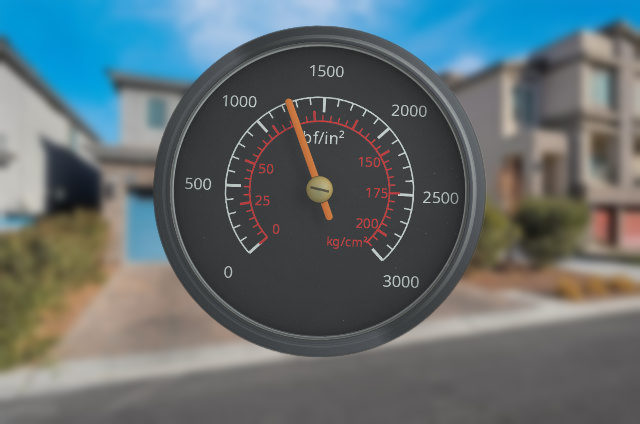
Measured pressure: 1250 psi
